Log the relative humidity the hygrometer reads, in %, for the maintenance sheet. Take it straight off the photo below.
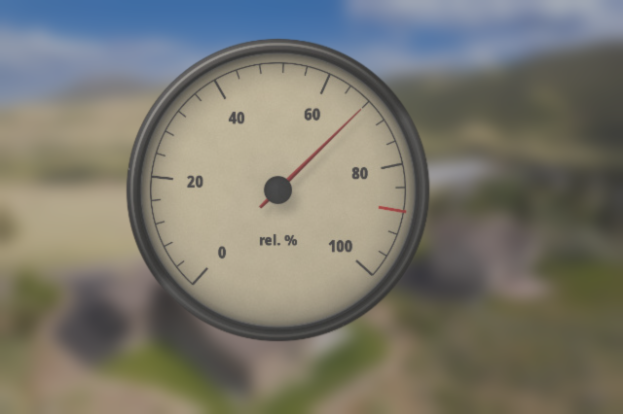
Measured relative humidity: 68 %
